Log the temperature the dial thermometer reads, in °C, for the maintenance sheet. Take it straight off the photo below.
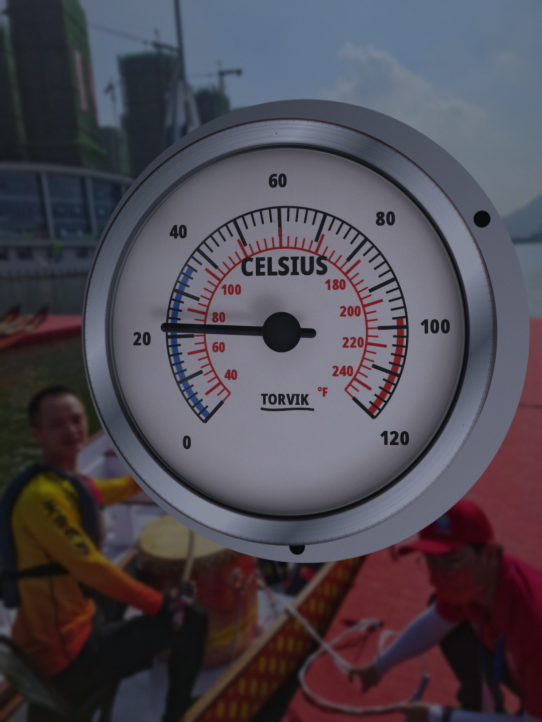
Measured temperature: 22 °C
